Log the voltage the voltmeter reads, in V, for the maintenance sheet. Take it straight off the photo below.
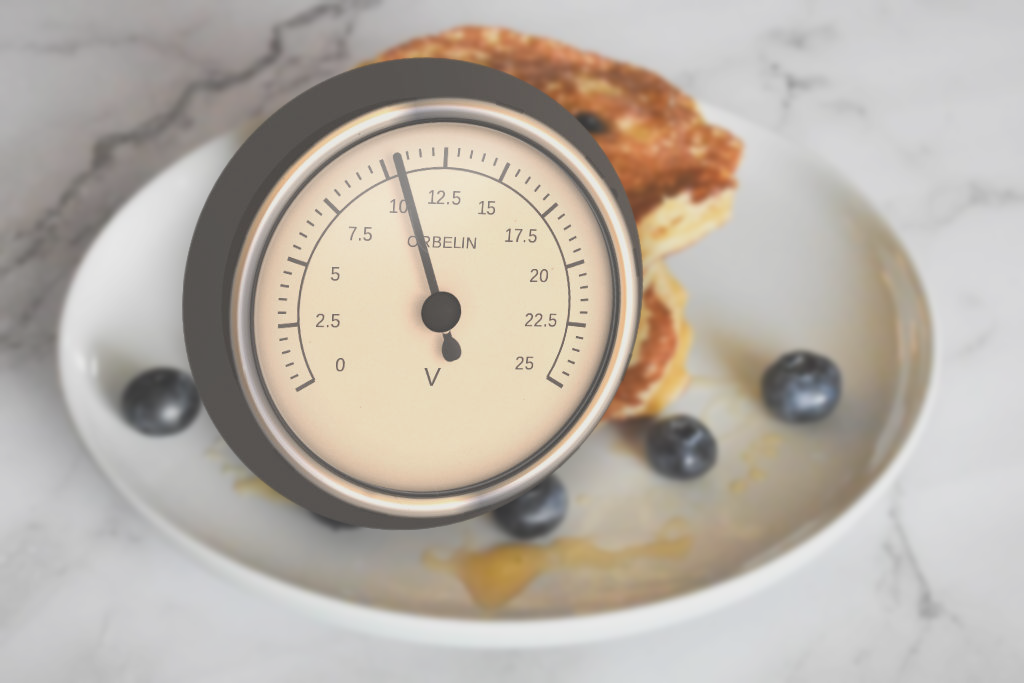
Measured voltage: 10.5 V
